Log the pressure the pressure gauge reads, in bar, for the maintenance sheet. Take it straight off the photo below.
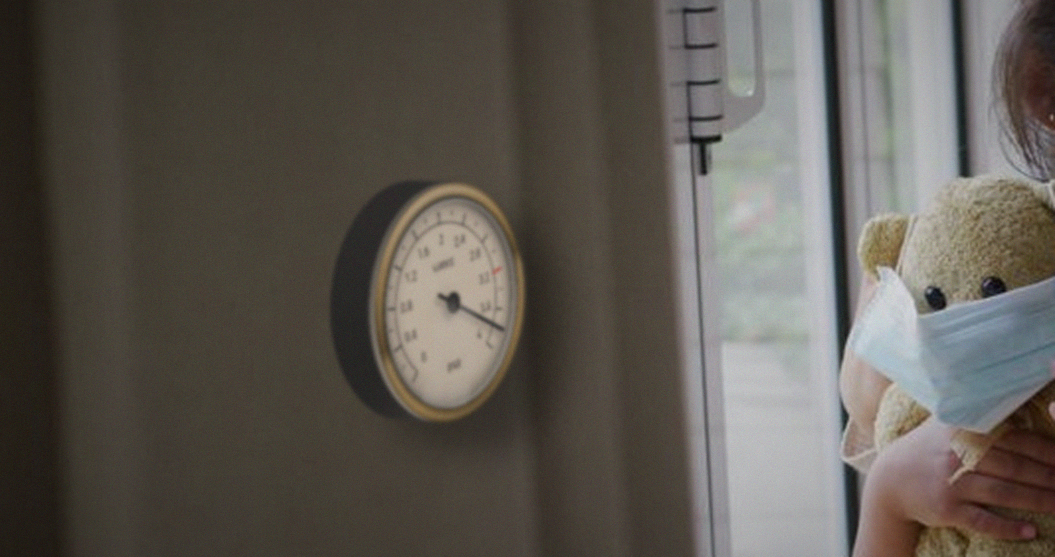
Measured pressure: 3.8 bar
